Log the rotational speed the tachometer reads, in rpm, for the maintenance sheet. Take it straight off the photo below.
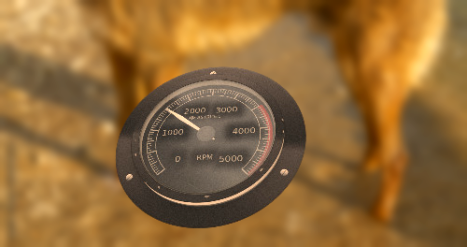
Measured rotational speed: 1500 rpm
